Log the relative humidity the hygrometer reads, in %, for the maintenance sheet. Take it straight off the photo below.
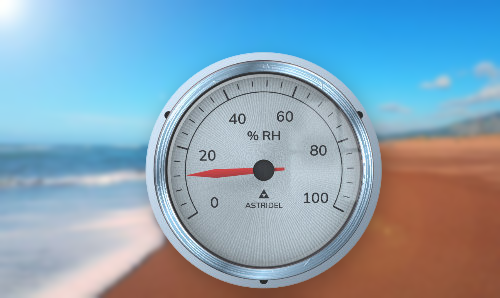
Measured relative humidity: 12 %
